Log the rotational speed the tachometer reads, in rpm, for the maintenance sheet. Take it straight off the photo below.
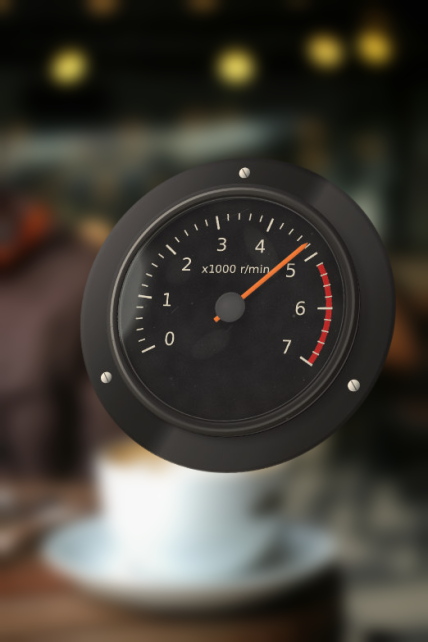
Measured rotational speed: 4800 rpm
